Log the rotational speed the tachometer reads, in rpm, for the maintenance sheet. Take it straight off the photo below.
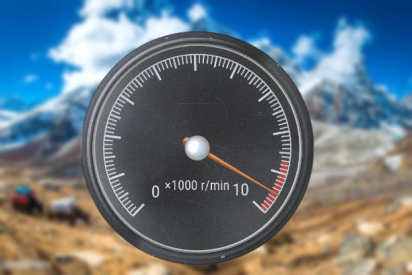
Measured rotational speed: 9500 rpm
